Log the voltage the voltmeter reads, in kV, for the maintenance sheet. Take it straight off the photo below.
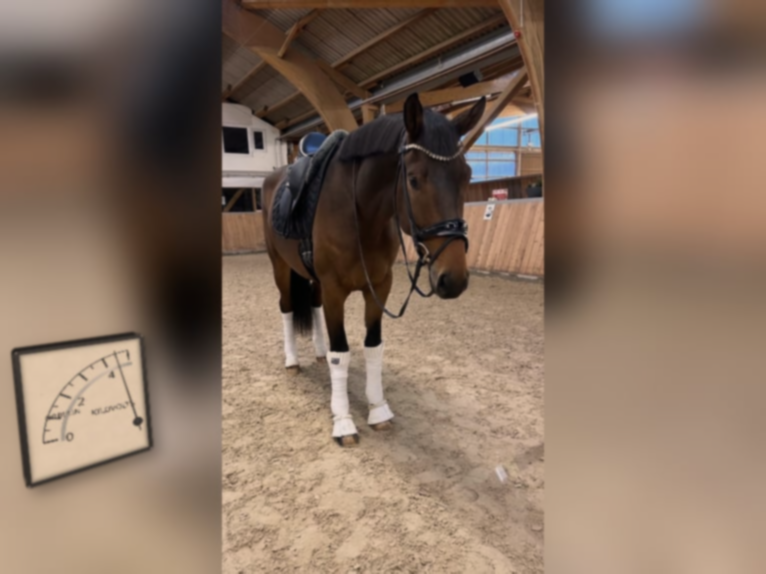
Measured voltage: 4.5 kV
